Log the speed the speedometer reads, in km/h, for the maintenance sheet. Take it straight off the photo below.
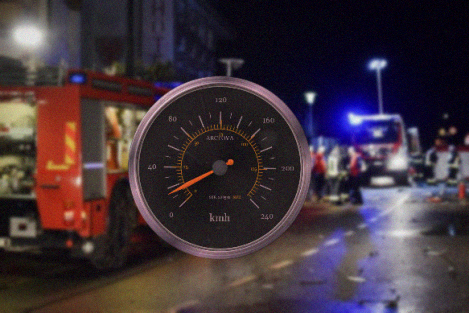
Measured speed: 15 km/h
